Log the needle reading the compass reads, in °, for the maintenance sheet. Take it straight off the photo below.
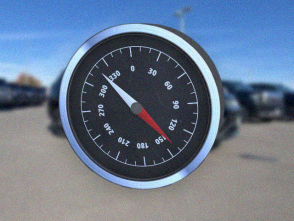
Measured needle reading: 140 °
